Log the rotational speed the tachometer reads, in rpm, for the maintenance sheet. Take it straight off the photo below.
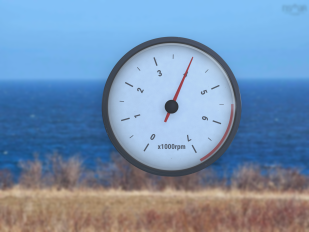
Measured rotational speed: 4000 rpm
